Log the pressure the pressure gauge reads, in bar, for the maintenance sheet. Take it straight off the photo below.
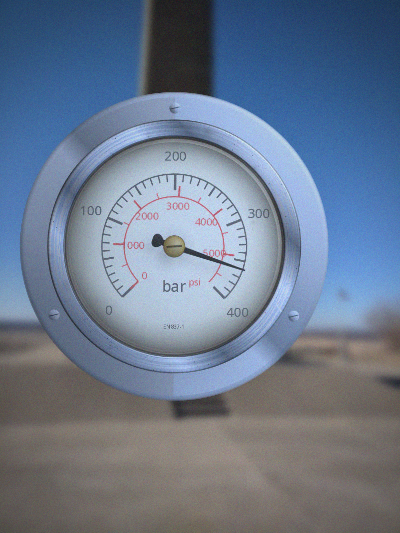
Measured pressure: 360 bar
